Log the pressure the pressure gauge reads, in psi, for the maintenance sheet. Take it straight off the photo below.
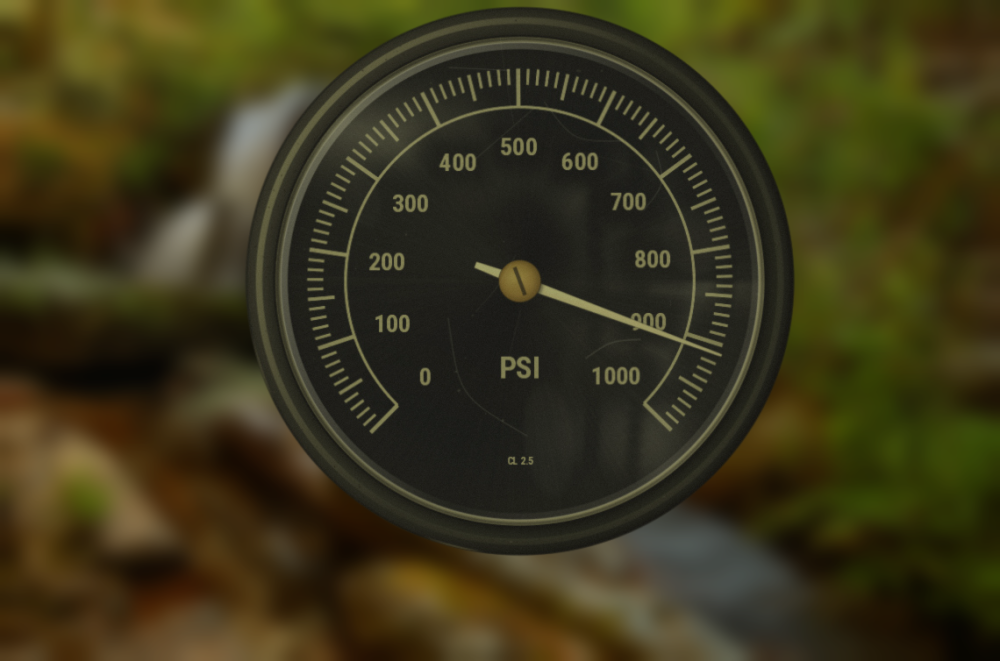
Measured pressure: 910 psi
